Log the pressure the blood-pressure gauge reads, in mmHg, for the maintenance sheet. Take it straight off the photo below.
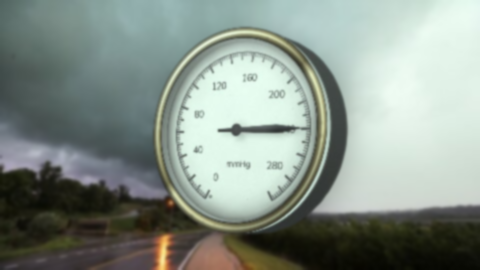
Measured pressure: 240 mmHg
